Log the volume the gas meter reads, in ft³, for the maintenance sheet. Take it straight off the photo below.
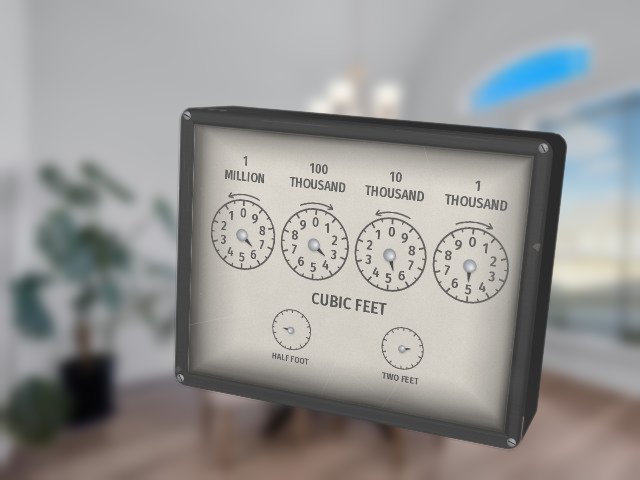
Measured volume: 635500 ft³
